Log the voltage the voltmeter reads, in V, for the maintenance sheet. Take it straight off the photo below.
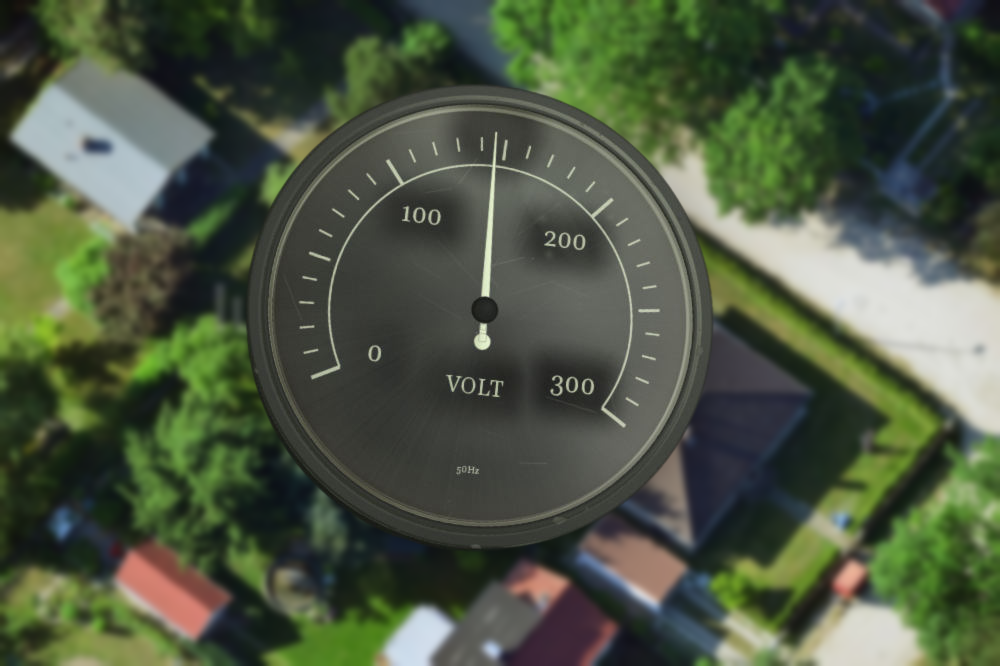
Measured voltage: 145 V
